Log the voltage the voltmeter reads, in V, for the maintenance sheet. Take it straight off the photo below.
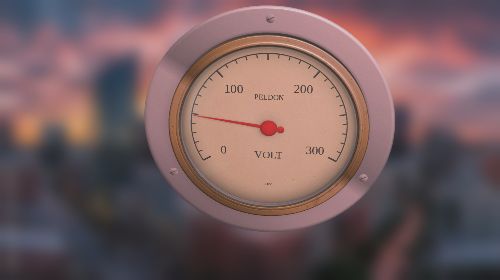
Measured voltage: 50 V
